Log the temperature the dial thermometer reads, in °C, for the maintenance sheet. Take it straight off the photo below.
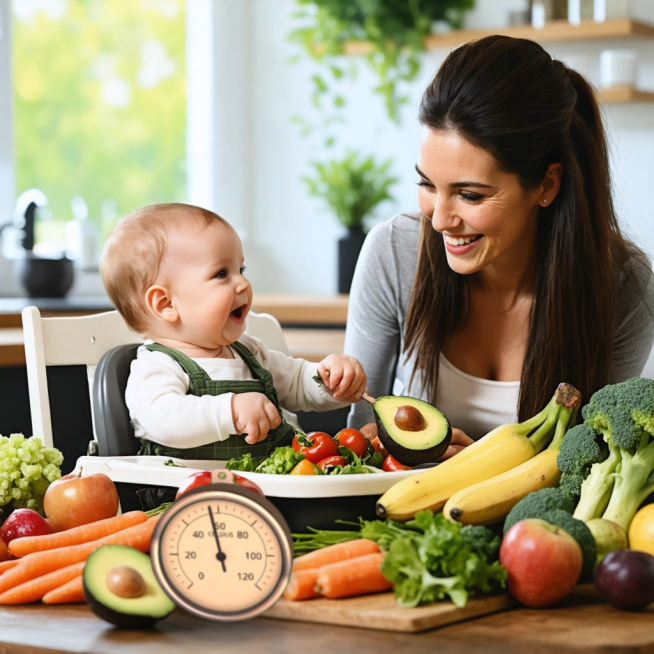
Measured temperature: 56 °C
